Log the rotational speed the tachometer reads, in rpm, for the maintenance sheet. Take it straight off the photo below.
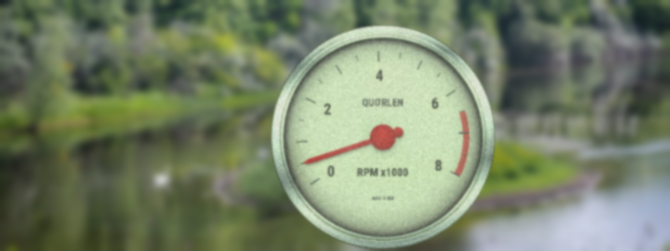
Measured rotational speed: 500 rpm
